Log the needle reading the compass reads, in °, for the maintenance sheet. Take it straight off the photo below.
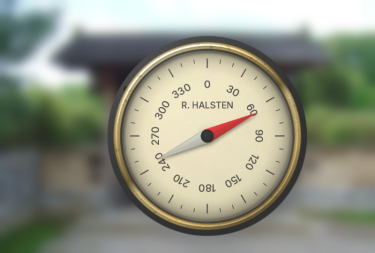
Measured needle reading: 65 °
